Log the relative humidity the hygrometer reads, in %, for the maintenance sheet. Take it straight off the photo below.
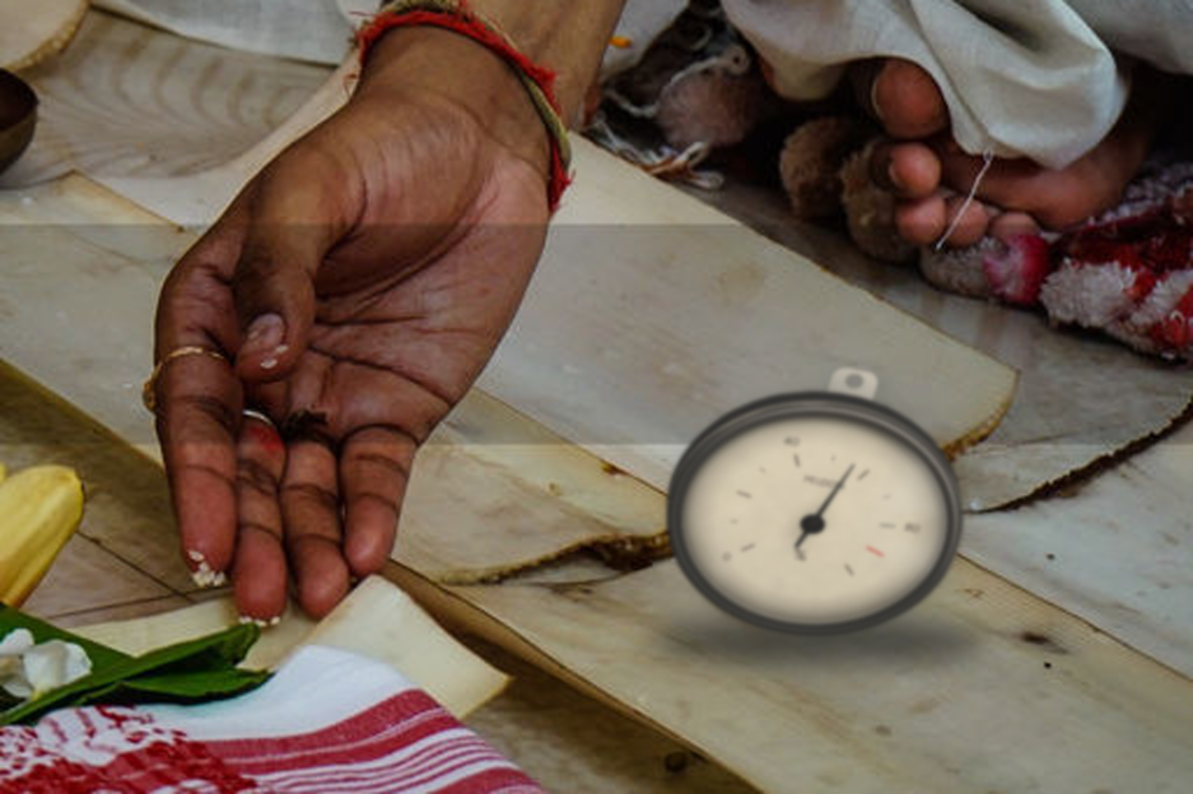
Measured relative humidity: 55 %
